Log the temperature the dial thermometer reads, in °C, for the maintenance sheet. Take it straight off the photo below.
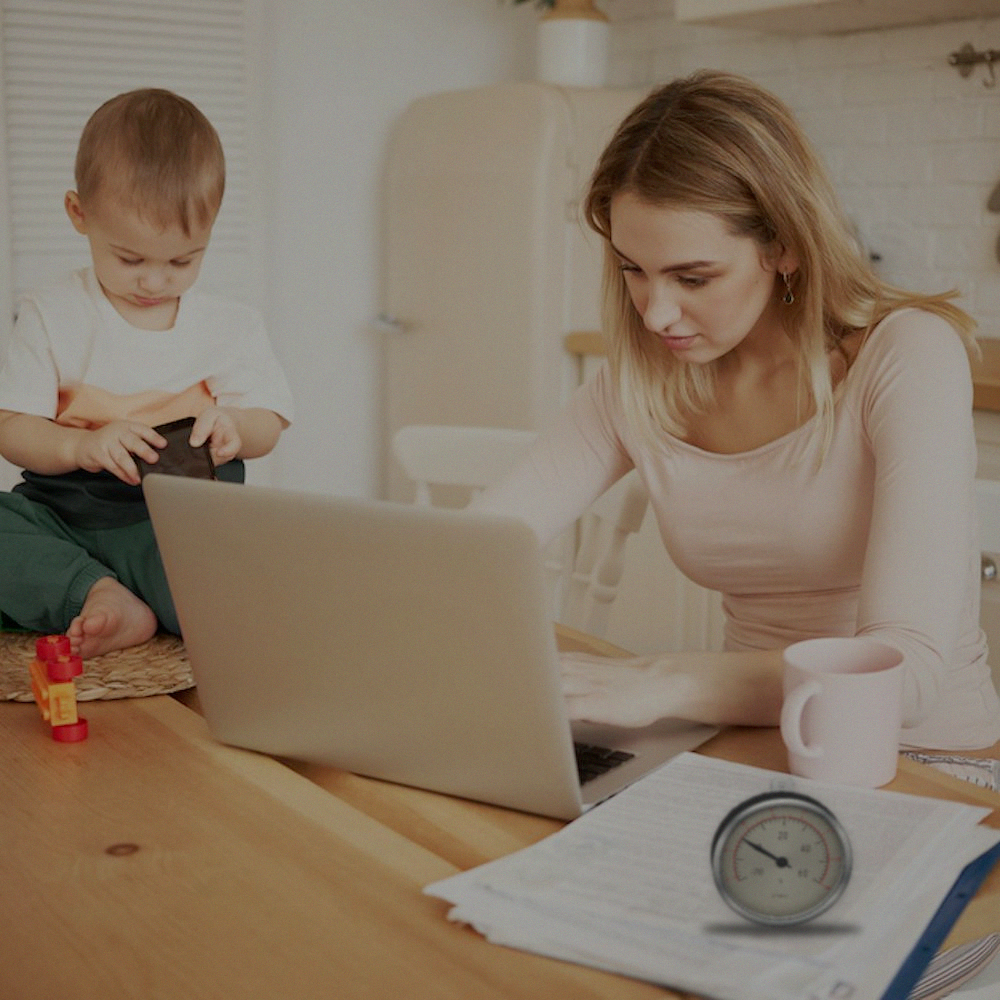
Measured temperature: 0 °C
